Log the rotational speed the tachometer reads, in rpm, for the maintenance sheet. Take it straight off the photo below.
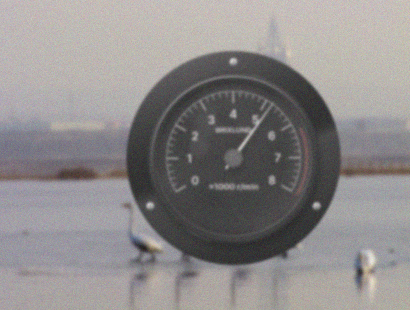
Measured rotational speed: 5200 rpm
